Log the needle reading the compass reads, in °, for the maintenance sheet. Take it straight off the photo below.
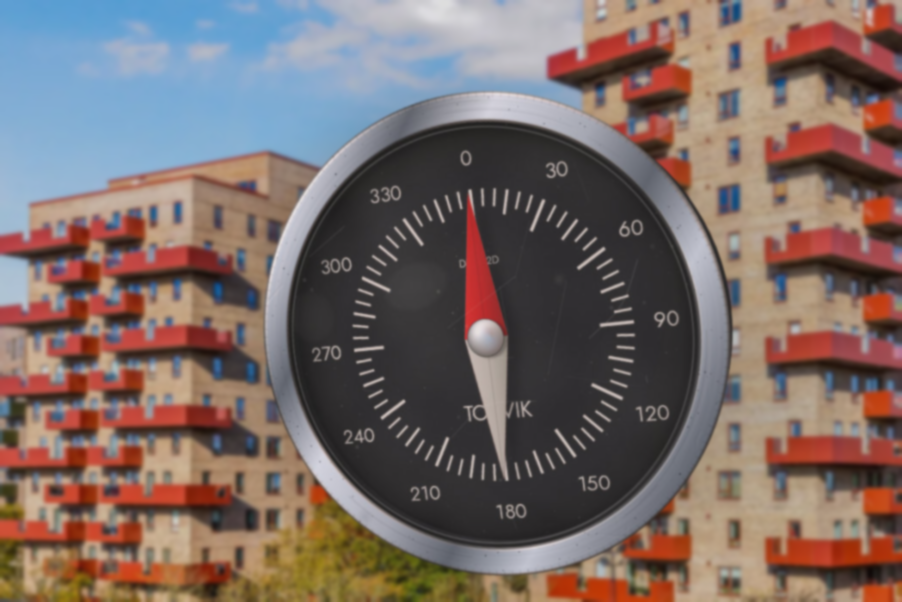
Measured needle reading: 0 °
